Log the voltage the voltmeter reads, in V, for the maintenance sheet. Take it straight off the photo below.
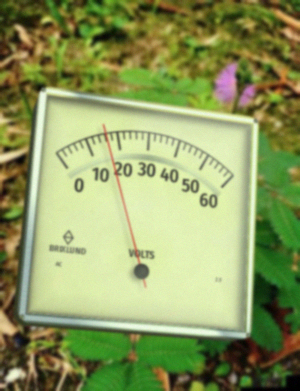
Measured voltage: 16 V
